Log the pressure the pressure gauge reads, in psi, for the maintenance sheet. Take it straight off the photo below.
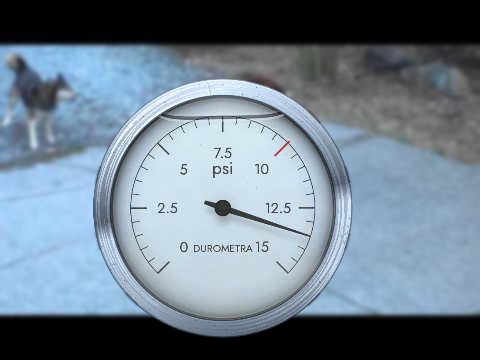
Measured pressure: 13.5 psi
